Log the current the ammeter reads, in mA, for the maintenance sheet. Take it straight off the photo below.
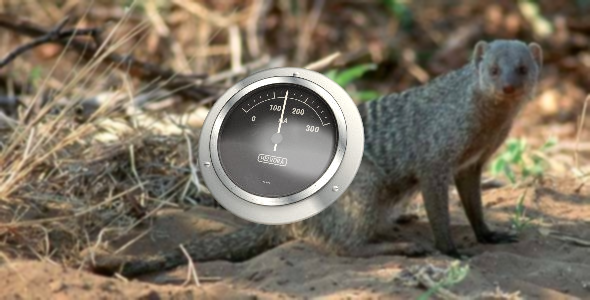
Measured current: 140 mA
